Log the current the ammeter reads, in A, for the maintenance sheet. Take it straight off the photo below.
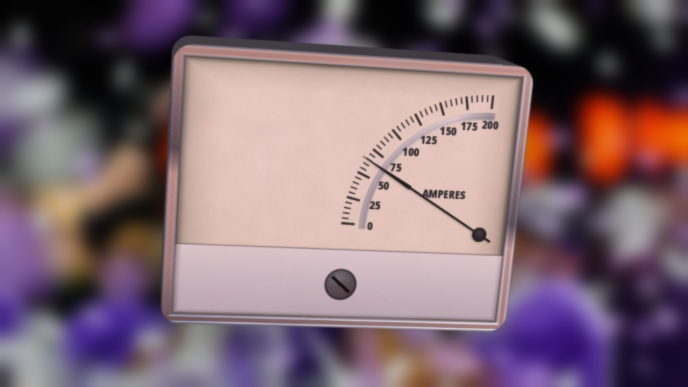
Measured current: 65 A
